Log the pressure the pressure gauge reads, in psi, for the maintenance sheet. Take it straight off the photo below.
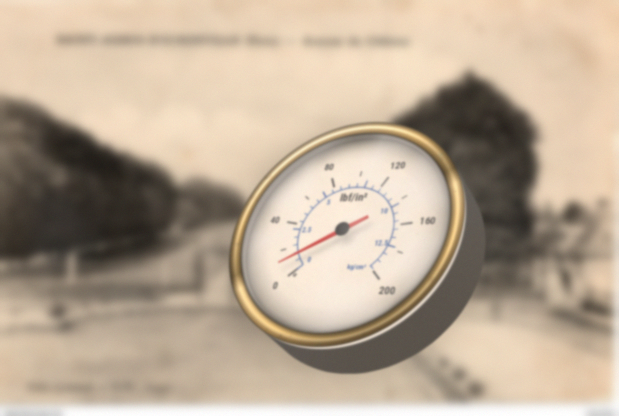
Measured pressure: 10 psi
